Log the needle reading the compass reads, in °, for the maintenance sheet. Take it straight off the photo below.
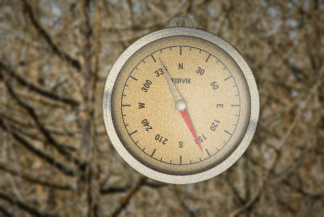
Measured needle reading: 155 °
